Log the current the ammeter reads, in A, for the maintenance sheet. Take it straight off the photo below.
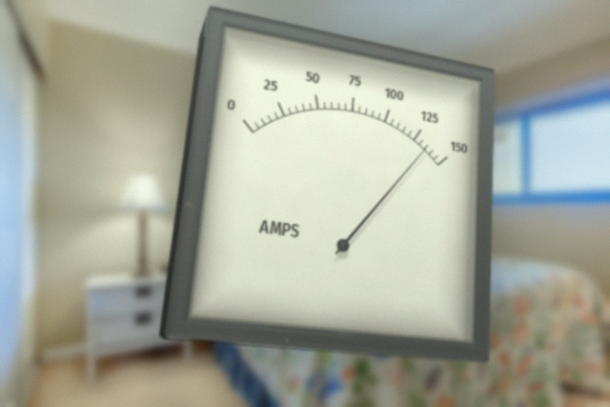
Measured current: 135 A
